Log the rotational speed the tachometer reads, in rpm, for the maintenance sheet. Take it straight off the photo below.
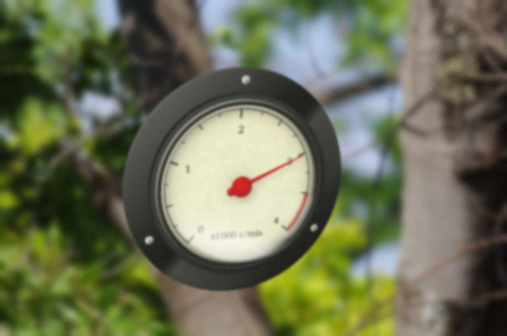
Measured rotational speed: 3000 rpm
